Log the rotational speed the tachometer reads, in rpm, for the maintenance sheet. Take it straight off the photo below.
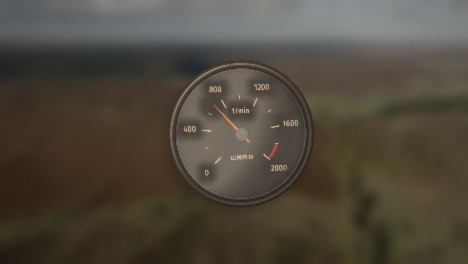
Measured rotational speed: 700 rpm
